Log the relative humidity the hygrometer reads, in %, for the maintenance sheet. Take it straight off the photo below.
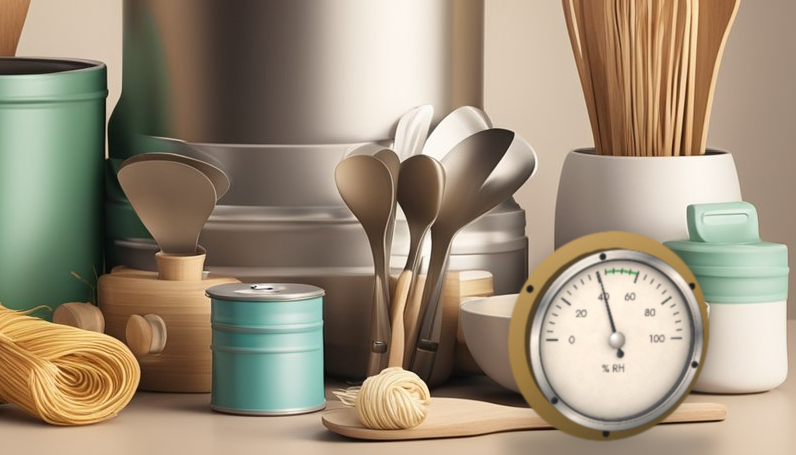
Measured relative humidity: 40 %
